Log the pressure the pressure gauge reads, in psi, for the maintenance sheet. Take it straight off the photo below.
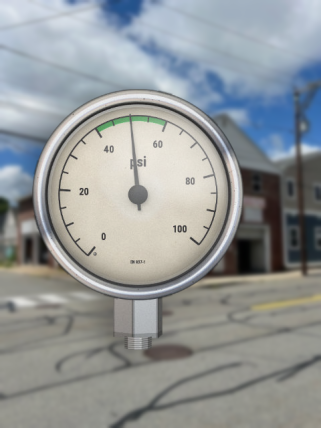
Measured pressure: 50 psi
